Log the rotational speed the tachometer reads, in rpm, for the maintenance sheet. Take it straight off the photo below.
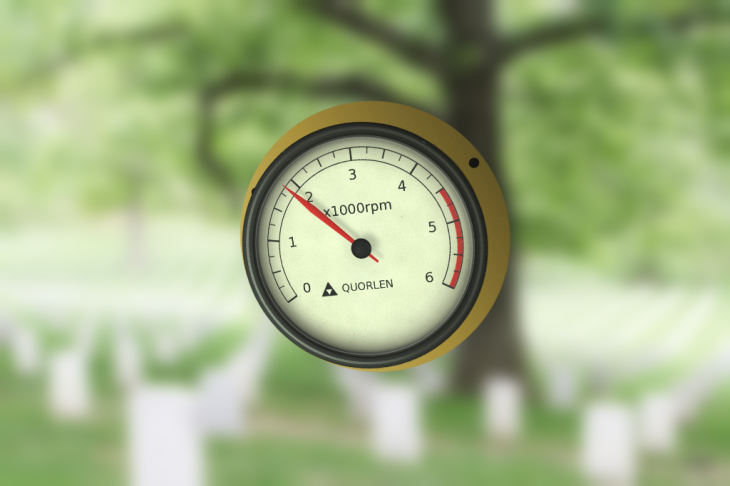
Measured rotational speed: 1875 rpm
